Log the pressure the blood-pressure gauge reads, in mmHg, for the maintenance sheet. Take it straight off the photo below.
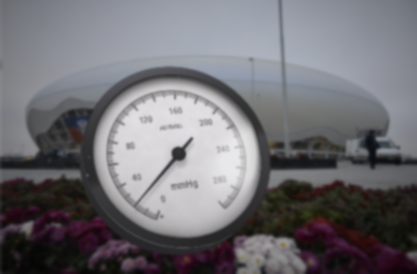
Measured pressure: 20 mmHg
